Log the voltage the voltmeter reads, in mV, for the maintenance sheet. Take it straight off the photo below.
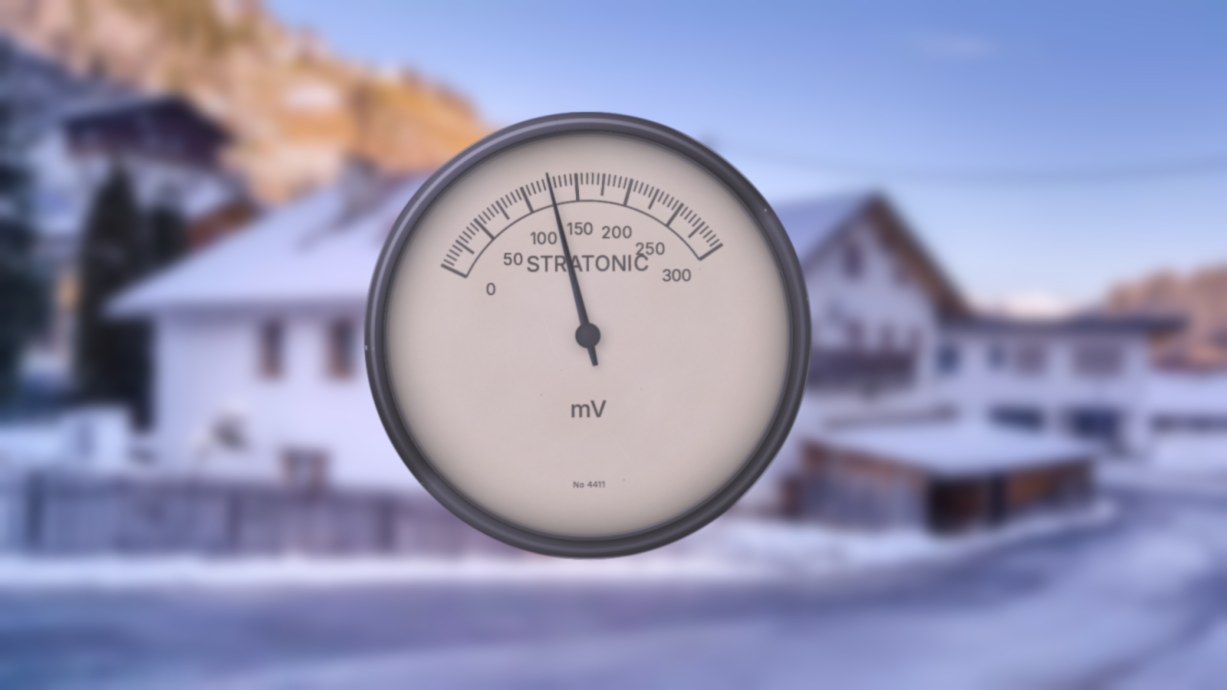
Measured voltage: 125 mV
